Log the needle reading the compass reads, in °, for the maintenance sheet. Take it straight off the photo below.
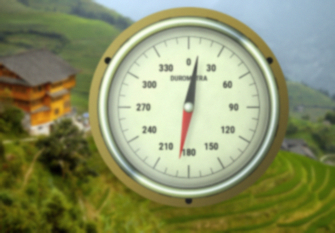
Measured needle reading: 190 °
